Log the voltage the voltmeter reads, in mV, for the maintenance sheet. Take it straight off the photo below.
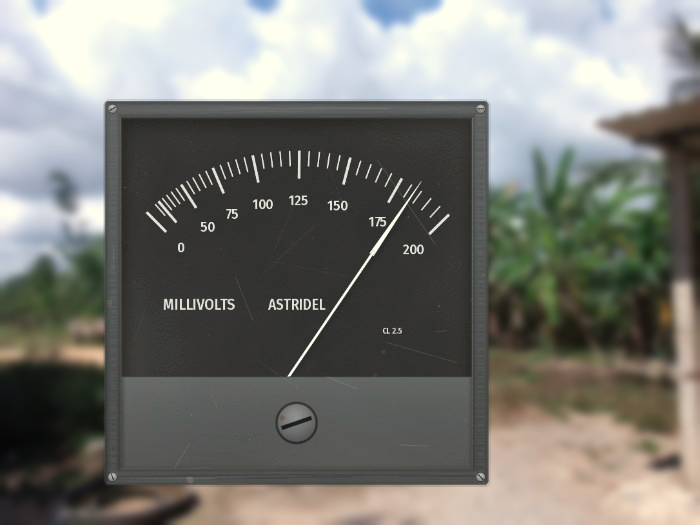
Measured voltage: 182.5 mV
